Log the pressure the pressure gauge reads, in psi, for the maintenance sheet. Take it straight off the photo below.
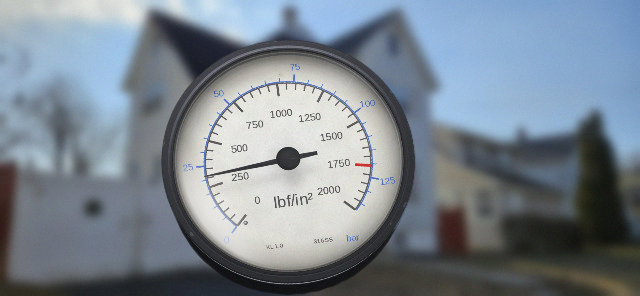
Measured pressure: 300 psi
